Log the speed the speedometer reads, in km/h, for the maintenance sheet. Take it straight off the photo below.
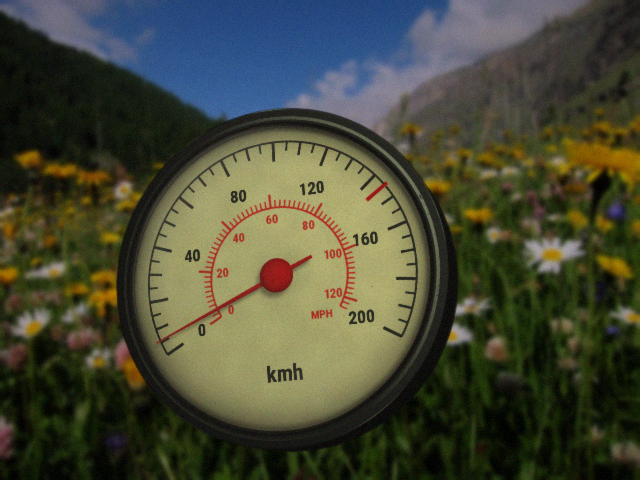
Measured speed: 5 km/h
